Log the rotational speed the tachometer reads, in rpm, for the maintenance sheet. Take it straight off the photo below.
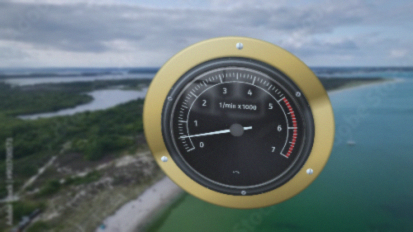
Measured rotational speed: 500 rpm
